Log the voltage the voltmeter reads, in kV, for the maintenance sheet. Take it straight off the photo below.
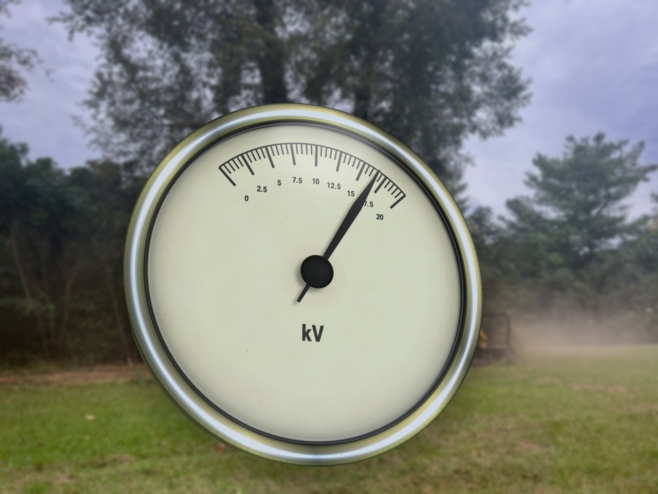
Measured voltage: 16.5 kV
